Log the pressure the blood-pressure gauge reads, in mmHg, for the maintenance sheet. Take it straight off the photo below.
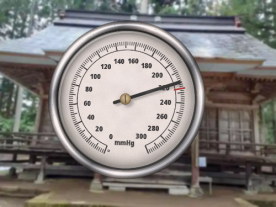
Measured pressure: 220 mmHg
